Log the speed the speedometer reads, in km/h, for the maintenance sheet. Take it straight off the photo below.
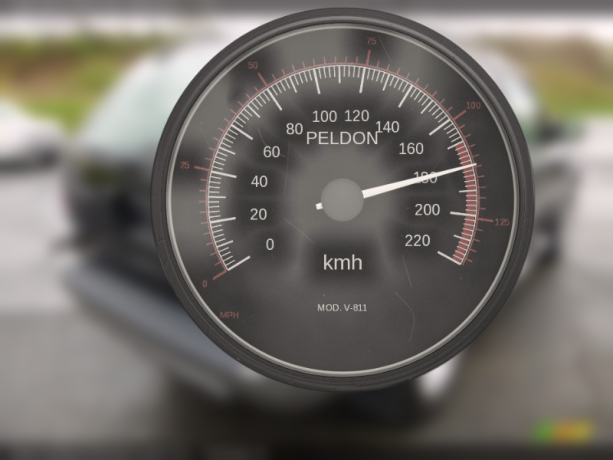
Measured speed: 180 km/h
